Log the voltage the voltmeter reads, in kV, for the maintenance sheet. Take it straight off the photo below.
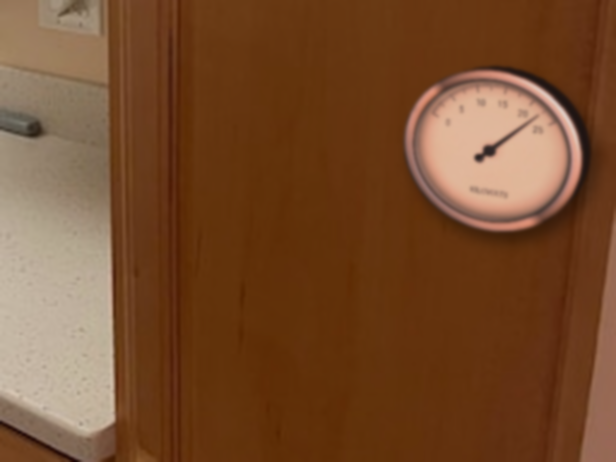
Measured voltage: 22.5 kV
